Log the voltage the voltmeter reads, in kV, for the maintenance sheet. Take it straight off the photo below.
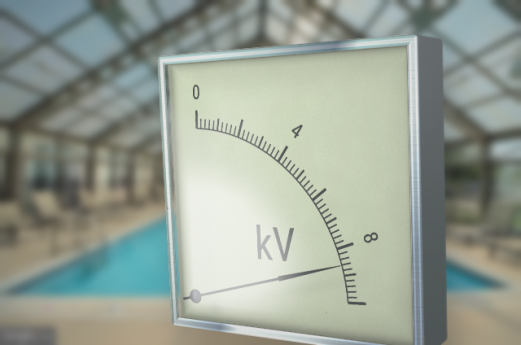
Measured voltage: 8.6 kV
